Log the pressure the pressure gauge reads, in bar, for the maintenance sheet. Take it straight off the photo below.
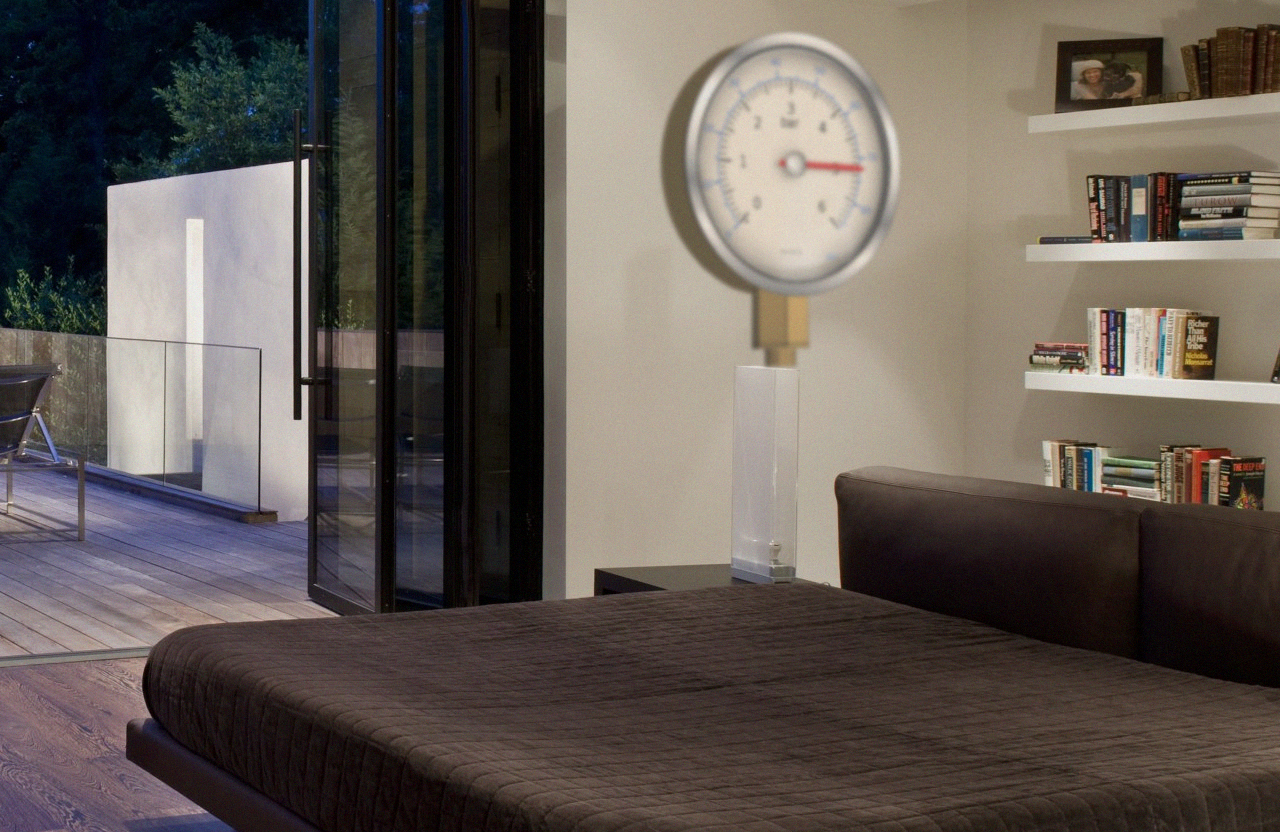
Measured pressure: 5 bar
